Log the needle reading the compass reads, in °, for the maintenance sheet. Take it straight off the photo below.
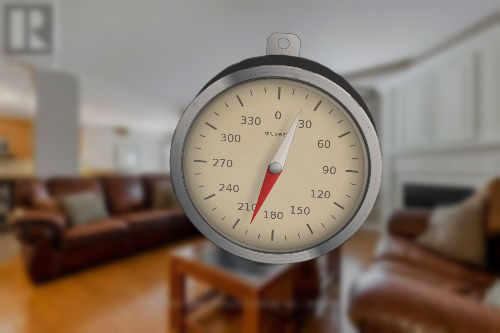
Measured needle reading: 200 °
